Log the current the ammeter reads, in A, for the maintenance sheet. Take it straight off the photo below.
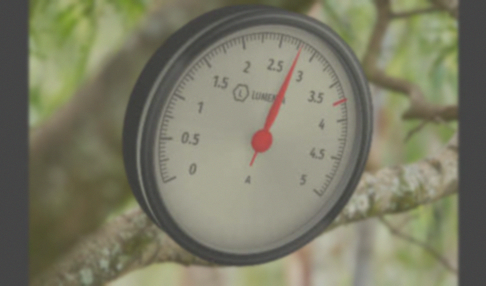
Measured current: 2.75 A
